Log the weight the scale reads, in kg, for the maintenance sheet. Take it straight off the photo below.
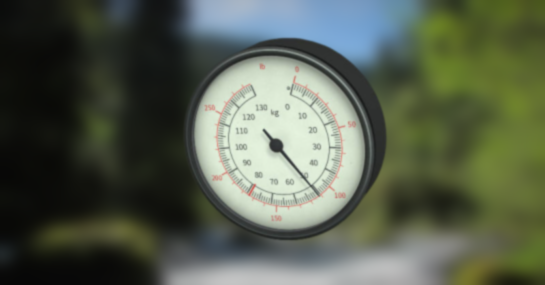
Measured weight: 50 kg
